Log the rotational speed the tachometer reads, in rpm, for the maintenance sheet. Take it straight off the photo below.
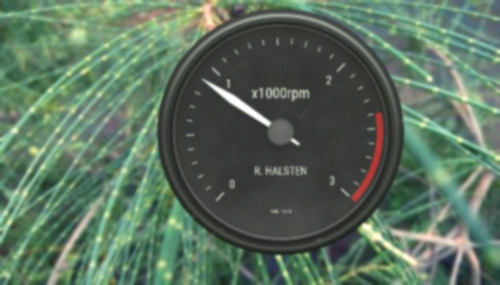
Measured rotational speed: 900 rpm
